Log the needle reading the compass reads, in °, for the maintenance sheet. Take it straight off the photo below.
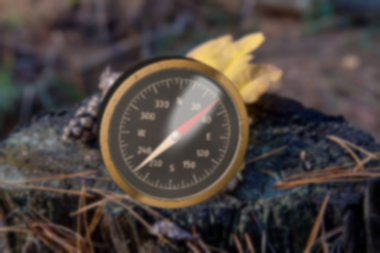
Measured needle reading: 45 °
